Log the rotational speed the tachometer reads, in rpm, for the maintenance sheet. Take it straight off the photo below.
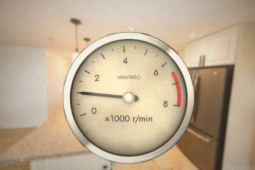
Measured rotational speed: 1000 rpm
